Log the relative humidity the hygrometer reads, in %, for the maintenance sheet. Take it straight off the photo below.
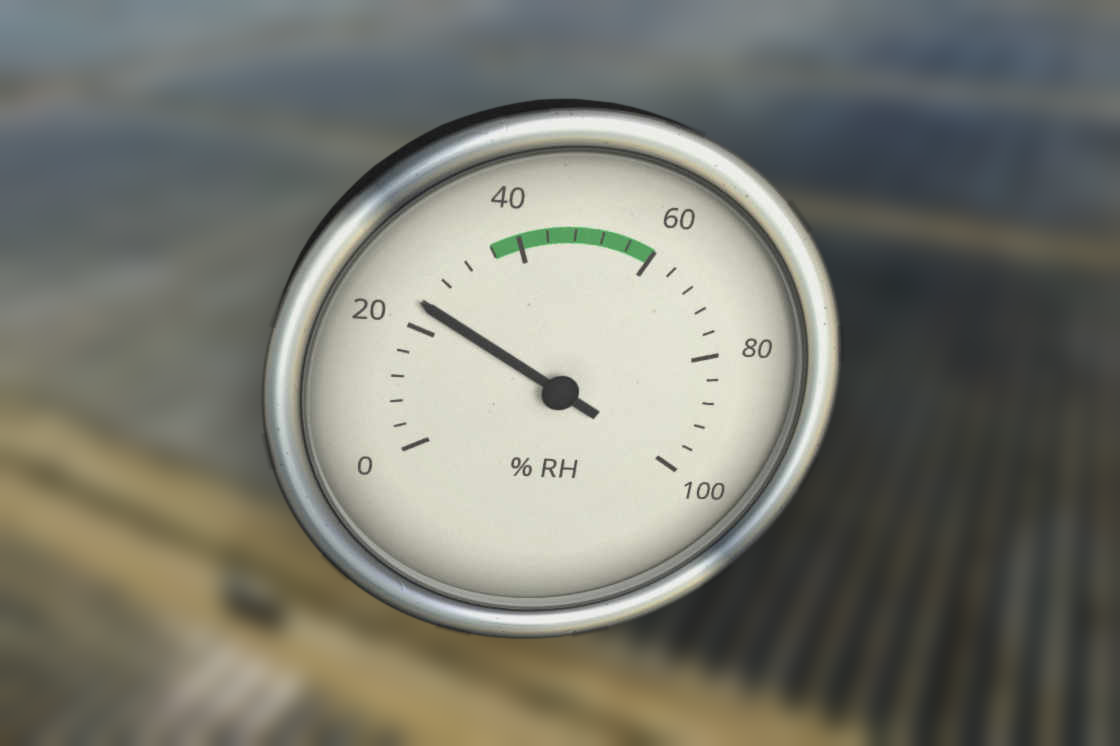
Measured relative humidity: 24 %
